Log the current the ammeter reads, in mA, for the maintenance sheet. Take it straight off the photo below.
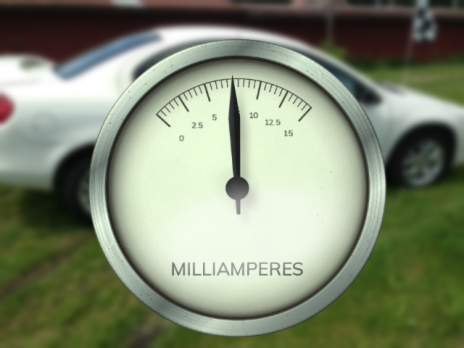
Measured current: 7.5 mA
